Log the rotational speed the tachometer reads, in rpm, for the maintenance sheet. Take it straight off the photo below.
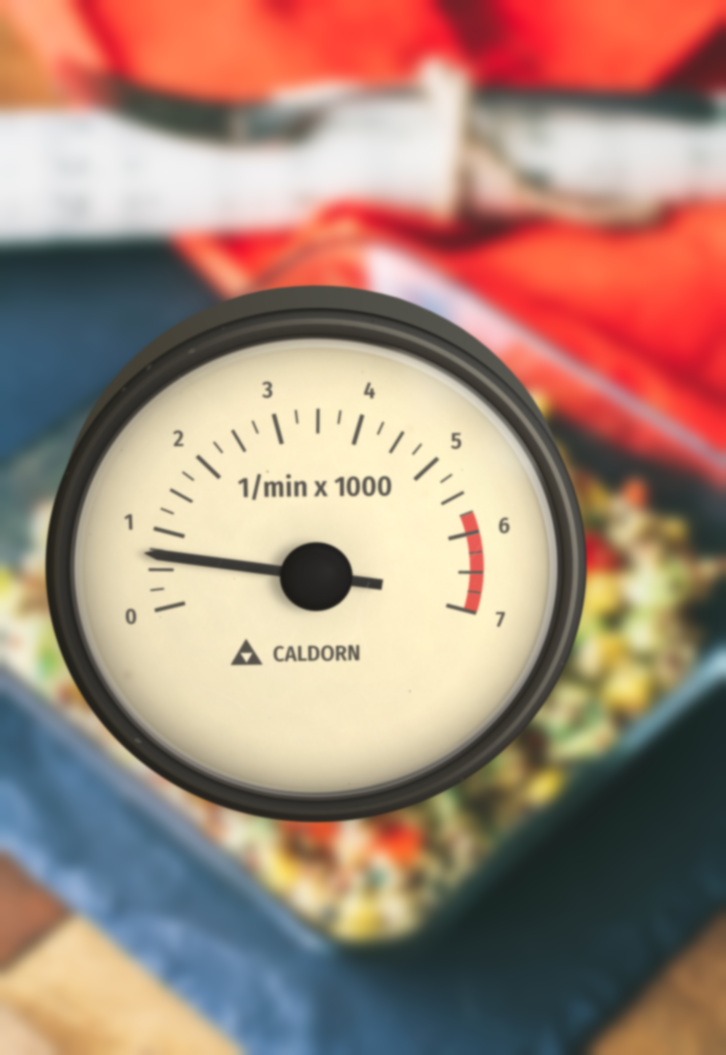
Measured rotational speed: 750 rpm
